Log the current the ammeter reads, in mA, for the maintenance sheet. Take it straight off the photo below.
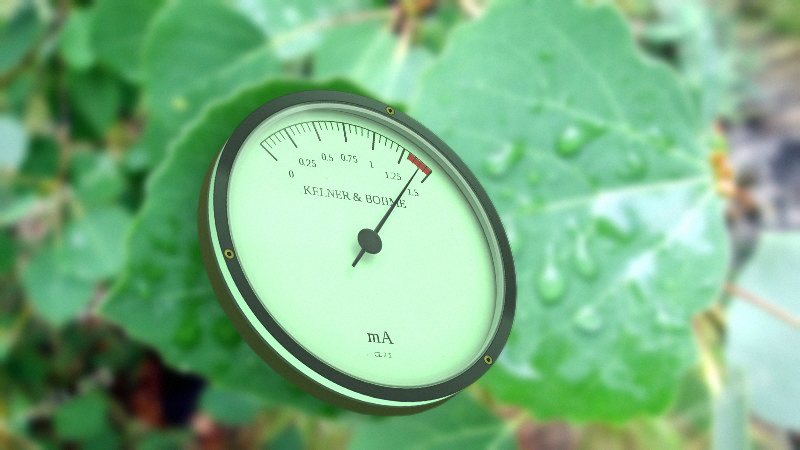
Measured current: 1.4 mA
